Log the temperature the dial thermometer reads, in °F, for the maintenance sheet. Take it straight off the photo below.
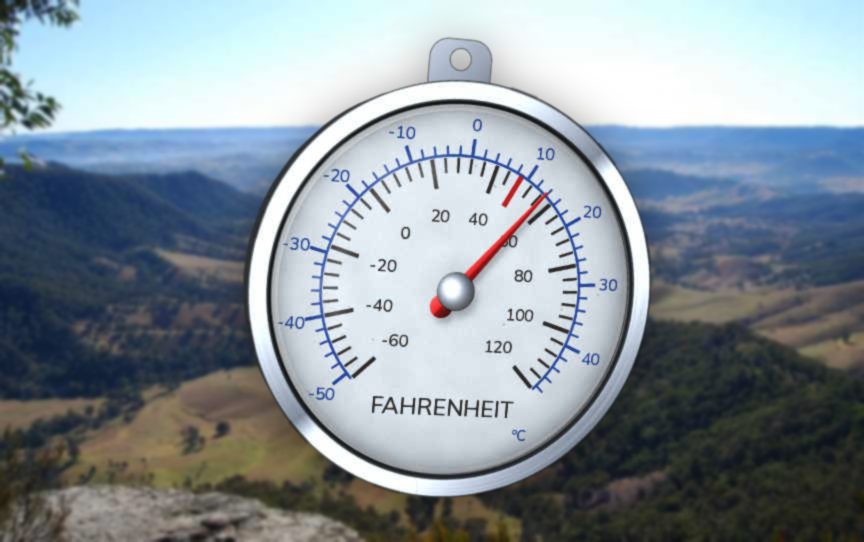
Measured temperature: 56 °F
